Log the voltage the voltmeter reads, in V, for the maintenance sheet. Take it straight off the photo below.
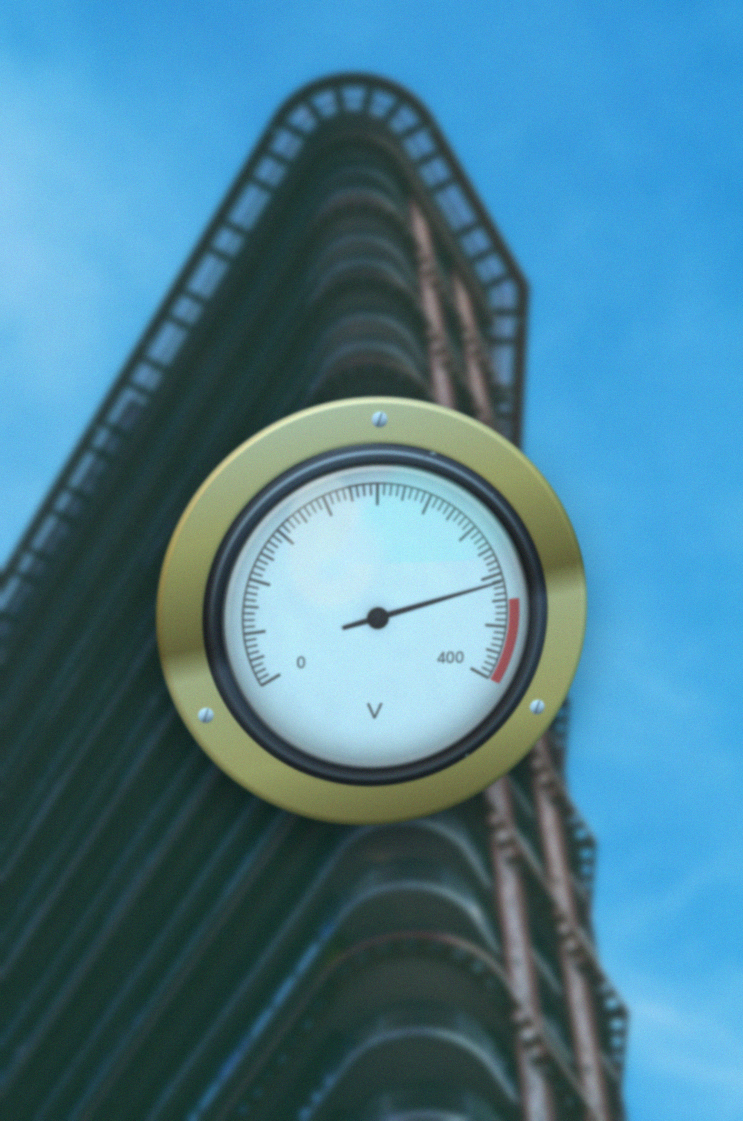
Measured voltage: 325 V
